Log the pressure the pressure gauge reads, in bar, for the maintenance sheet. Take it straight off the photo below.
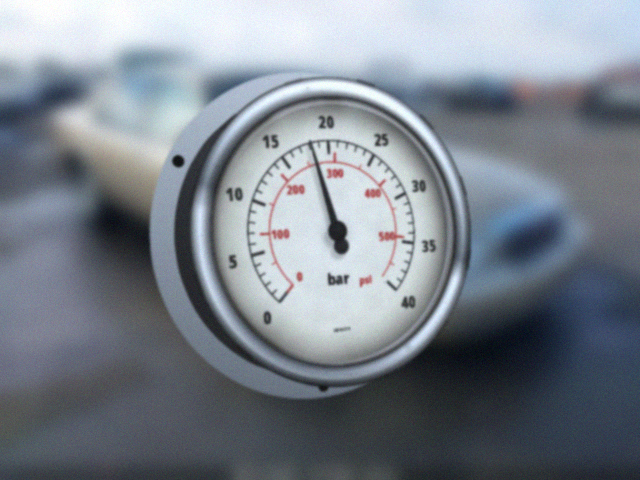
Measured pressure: 18 bar
